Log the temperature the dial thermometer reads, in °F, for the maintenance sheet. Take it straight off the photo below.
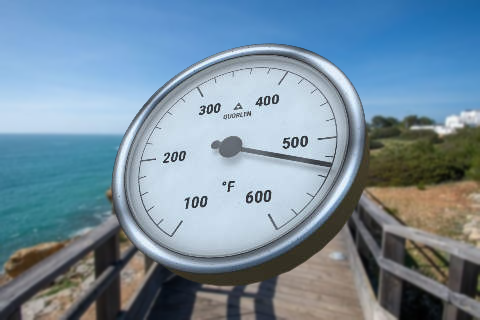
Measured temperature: 530 °F
